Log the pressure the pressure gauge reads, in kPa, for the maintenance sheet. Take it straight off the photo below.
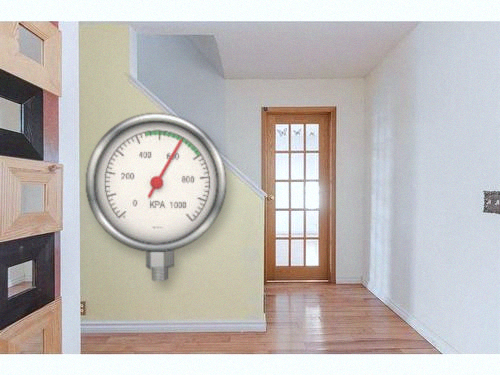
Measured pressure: 600 kPa
